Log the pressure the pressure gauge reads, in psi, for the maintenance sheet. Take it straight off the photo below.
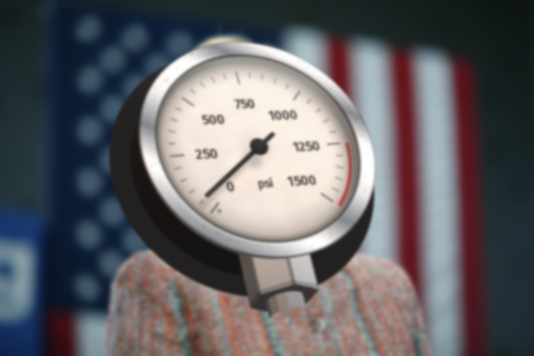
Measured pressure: 50 psi
